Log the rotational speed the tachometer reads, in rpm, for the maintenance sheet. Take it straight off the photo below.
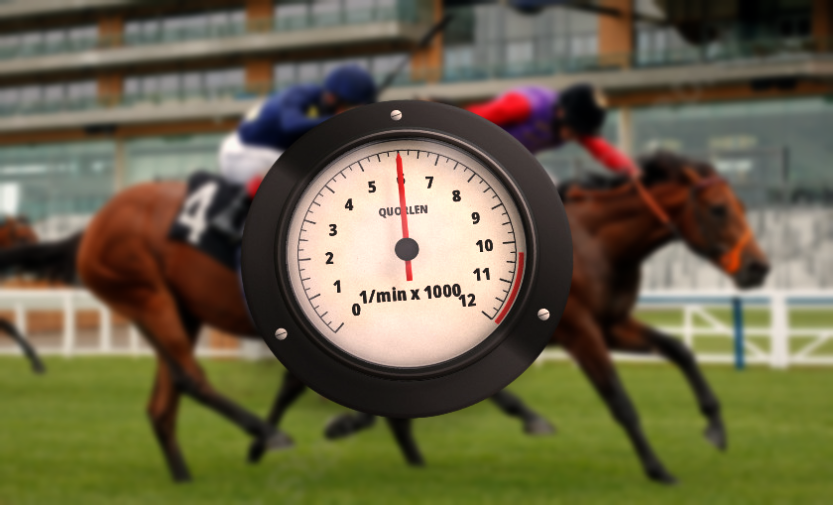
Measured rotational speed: 6000 rpm
